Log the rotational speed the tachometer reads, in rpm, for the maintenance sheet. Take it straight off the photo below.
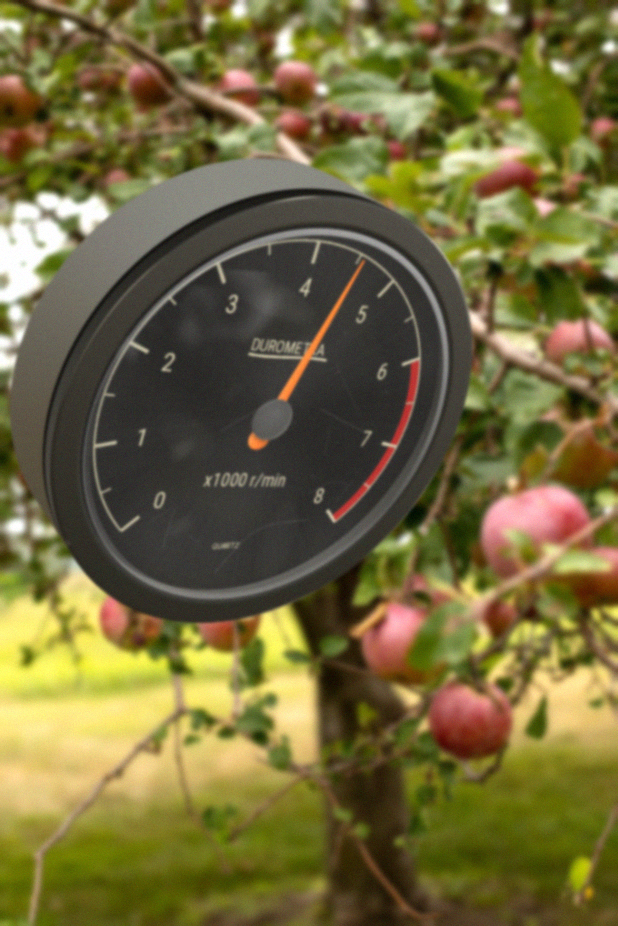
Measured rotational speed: 4500 rpm
